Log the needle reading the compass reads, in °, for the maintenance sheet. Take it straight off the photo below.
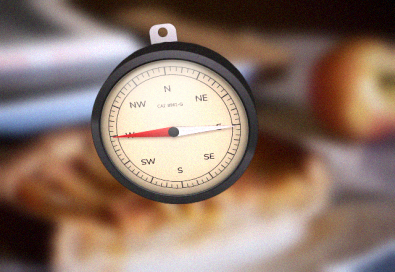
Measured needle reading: 270 °
